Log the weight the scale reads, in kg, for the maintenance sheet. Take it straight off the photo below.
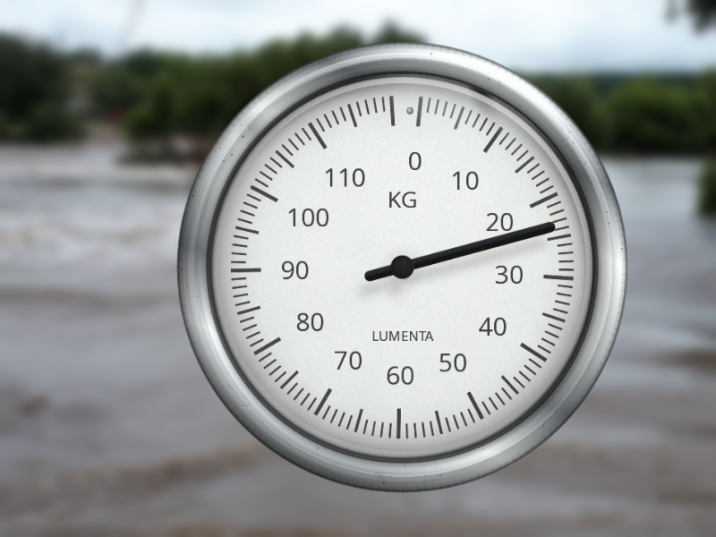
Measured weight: 23.5 kg
